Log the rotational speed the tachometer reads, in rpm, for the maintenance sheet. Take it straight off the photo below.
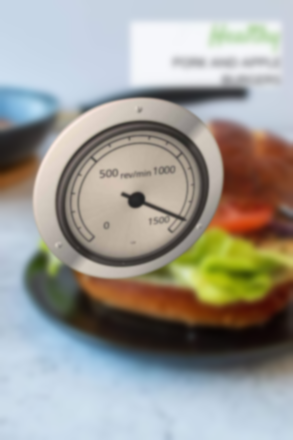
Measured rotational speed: 1400 rpm
